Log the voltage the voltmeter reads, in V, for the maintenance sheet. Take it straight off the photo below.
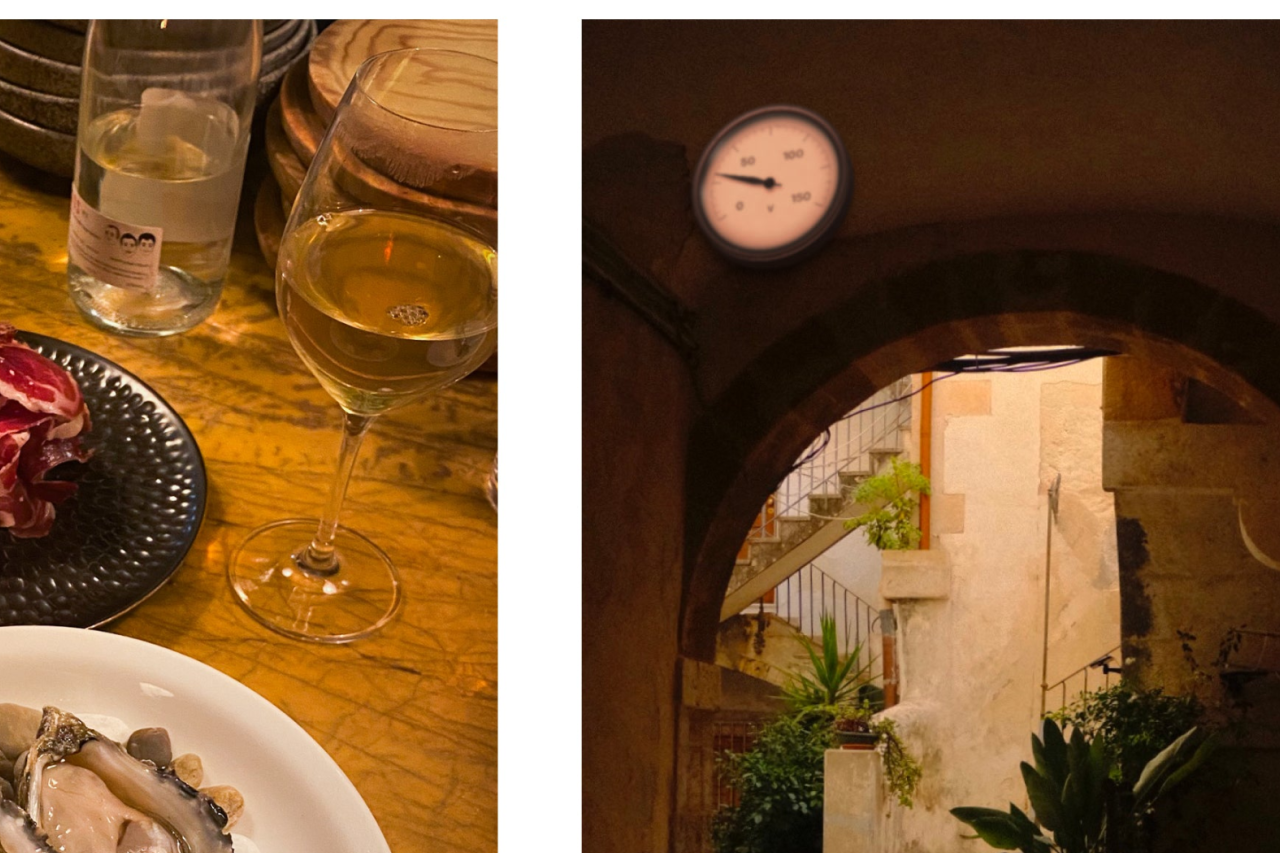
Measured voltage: 30 V
